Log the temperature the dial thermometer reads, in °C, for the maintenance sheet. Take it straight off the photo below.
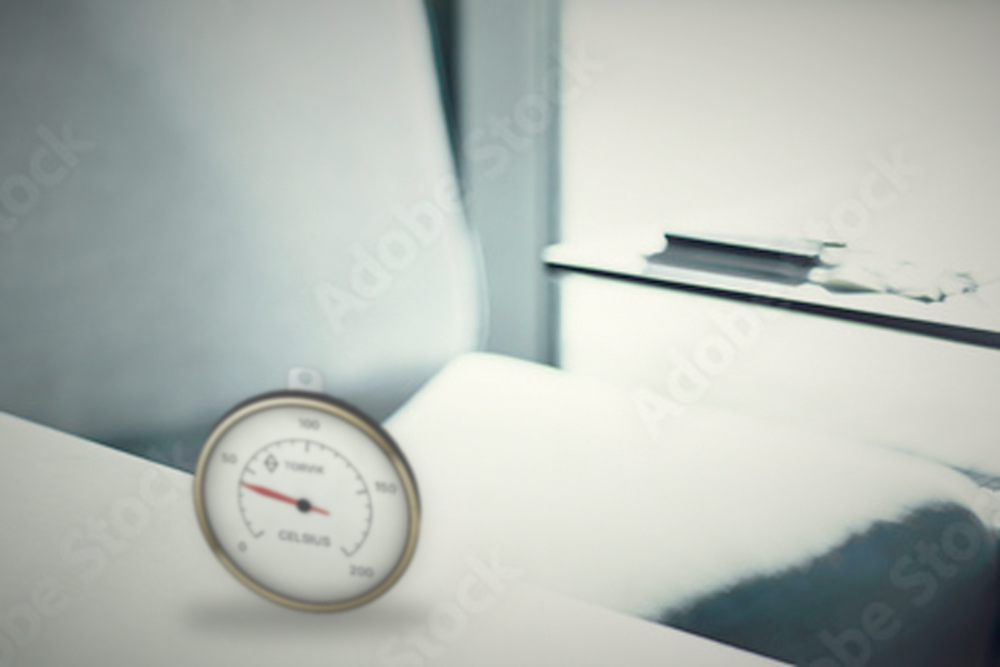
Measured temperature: 40 °C
